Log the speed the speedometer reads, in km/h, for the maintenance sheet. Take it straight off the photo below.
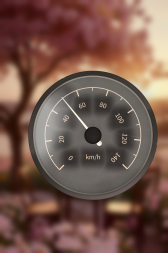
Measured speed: 50 km/h
